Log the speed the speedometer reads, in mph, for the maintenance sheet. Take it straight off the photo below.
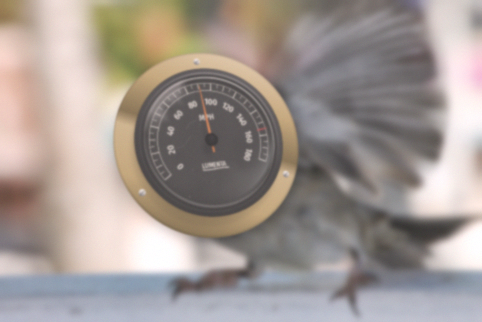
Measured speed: 90 mph
